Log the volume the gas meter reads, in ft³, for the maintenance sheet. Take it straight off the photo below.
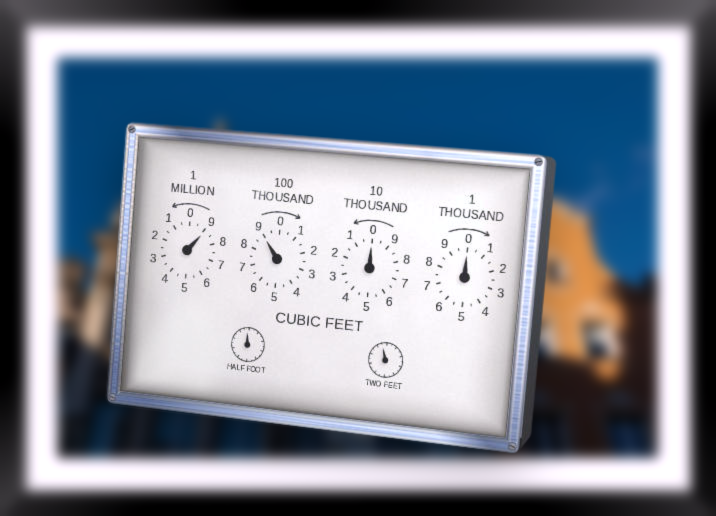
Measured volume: 890000 ft³
